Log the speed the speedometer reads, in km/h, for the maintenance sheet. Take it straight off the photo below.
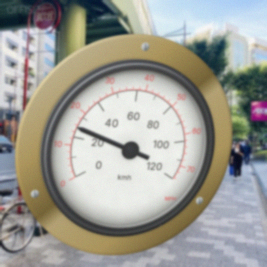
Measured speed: 25 km/h
